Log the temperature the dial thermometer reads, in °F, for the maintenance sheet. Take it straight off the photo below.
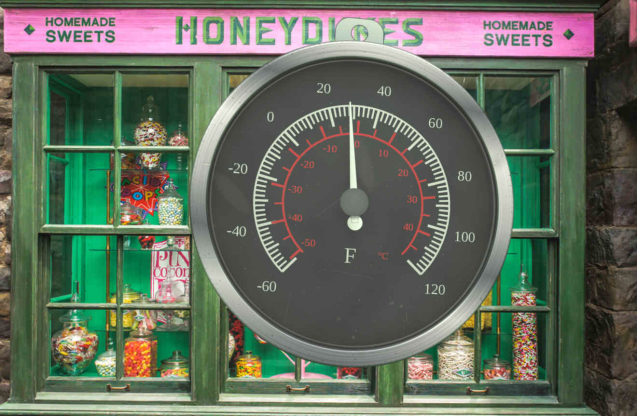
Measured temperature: 28 °F
